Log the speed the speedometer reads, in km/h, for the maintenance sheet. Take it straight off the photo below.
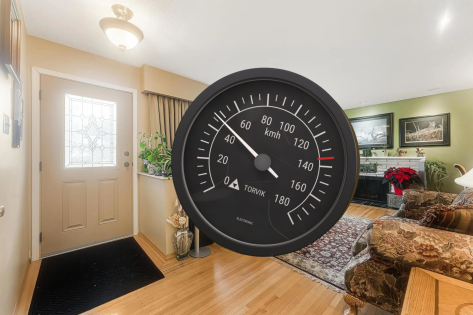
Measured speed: 47.5 km/h
